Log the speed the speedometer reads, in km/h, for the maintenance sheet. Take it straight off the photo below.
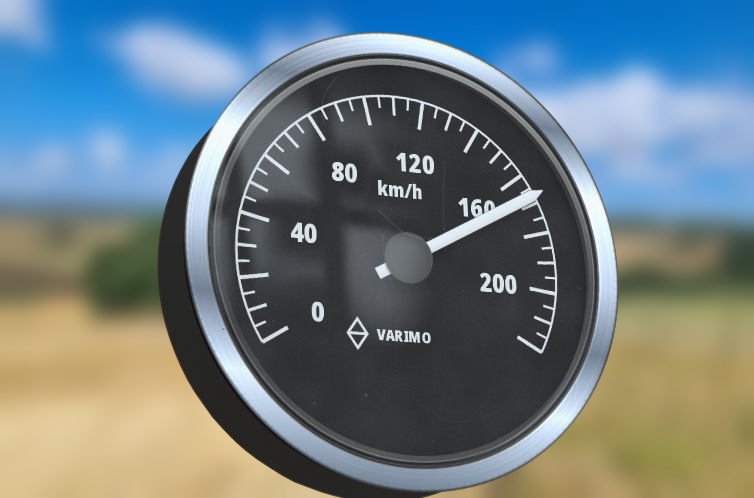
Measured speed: 167.5 km/h
